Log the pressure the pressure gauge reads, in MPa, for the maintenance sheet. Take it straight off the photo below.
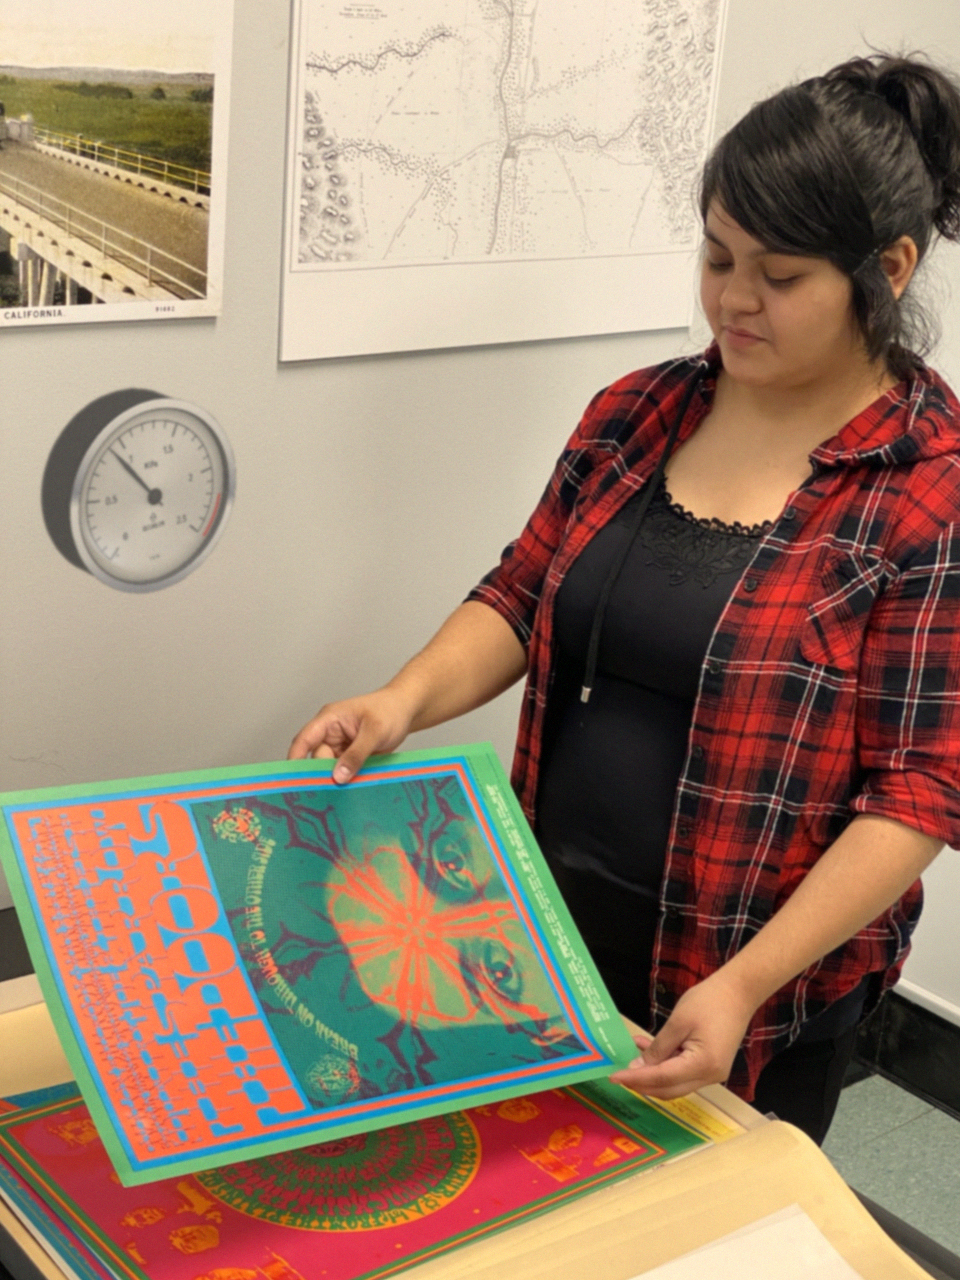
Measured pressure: 0.9 MPa
